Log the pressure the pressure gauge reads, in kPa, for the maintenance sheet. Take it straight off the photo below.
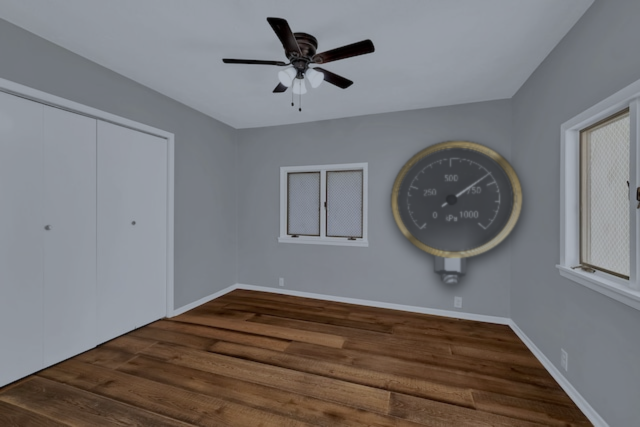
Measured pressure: 700 kPa
